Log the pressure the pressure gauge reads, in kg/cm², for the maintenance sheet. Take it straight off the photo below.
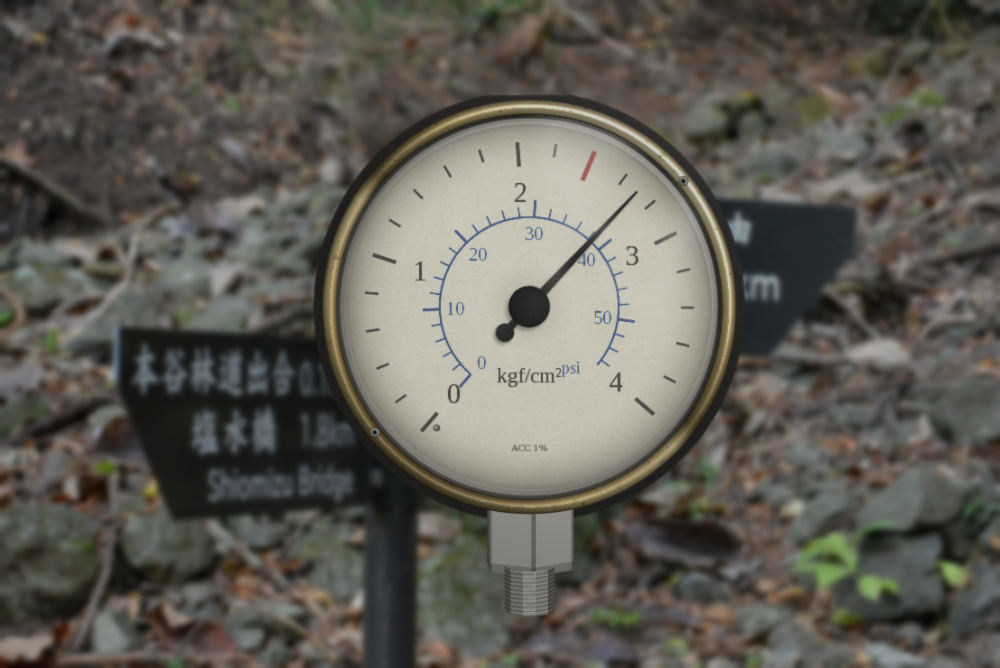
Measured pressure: 2.7 kg/cm²
